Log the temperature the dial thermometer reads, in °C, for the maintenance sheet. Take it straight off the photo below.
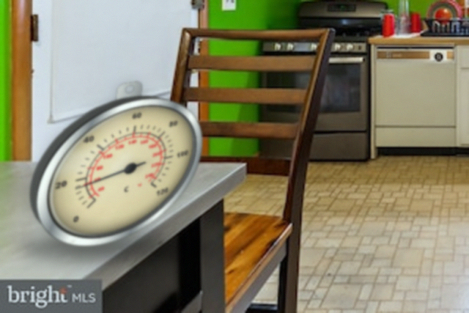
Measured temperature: 16 °C
